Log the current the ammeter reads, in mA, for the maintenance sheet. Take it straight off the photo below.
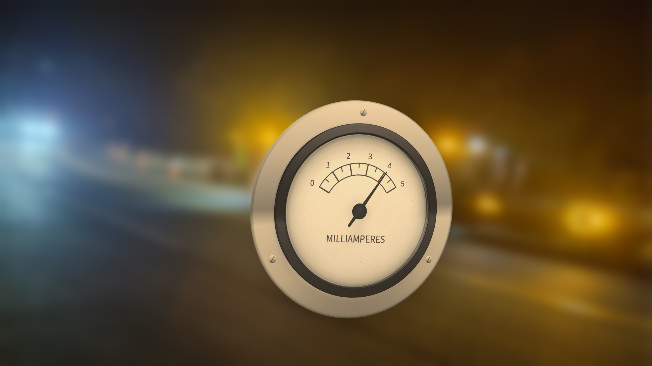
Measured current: 4 mA
